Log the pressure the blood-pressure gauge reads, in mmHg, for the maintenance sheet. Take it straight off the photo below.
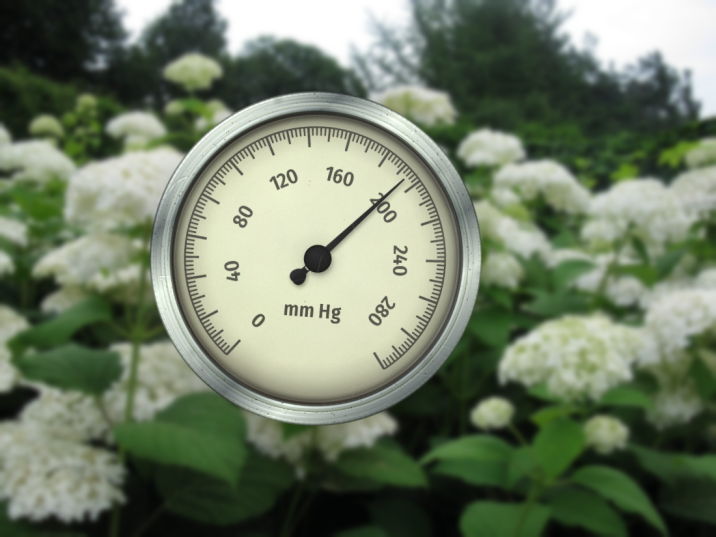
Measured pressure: 194 mmHg
